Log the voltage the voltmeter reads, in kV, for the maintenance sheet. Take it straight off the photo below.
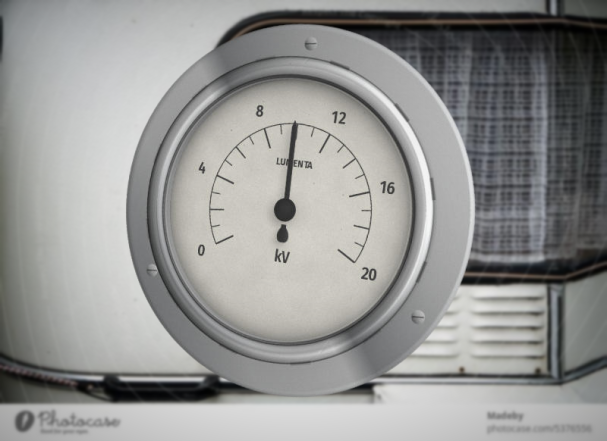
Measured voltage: 10 kV
